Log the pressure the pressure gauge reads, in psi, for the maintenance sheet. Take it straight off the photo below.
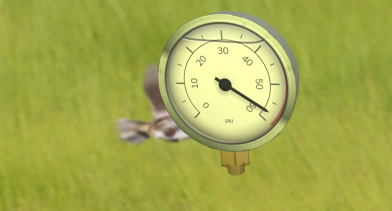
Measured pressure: 57.5 psi
